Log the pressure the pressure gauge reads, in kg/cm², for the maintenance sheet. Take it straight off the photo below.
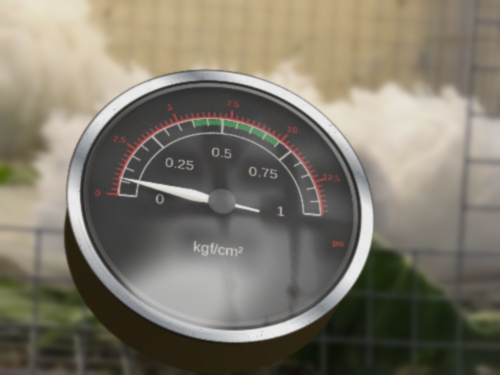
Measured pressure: 0.05 kg/cm²
